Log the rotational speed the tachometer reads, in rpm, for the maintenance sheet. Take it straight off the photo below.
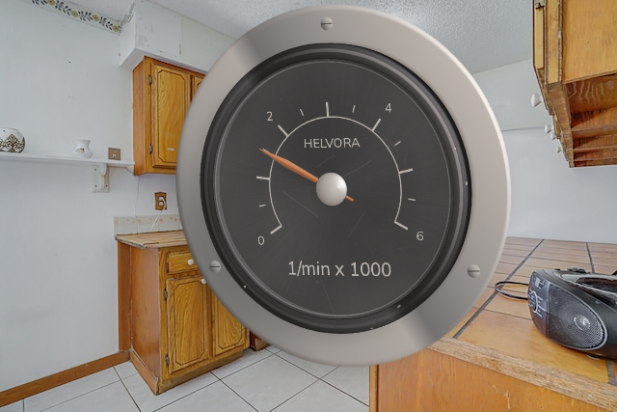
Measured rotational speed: 1500 rpm
